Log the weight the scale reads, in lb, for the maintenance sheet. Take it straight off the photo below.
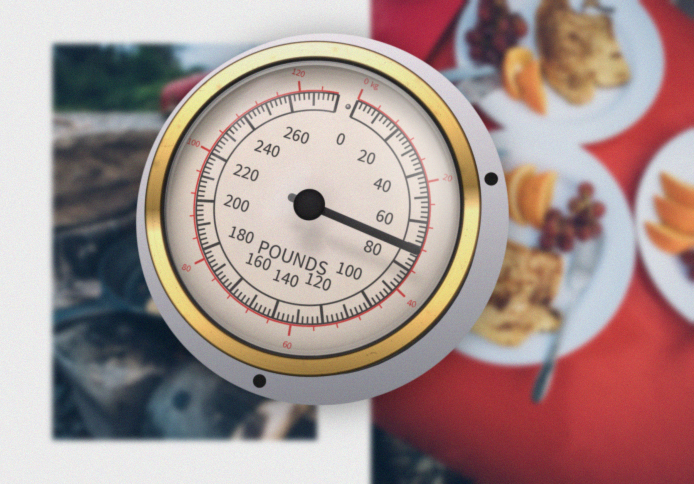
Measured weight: 72 lb
